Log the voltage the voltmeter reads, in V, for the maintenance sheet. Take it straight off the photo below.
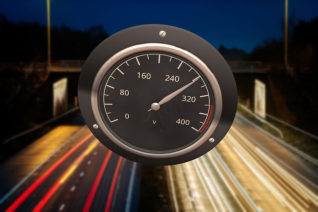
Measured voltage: 280 V
